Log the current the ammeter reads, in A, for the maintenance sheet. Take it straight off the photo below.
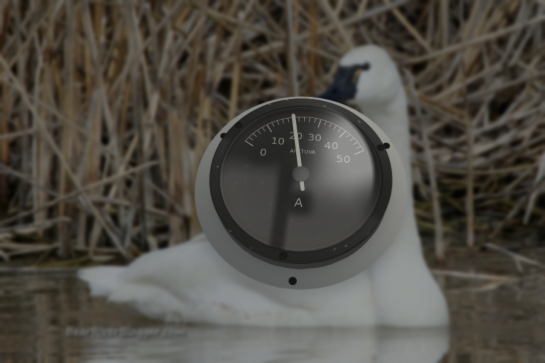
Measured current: 20 A
